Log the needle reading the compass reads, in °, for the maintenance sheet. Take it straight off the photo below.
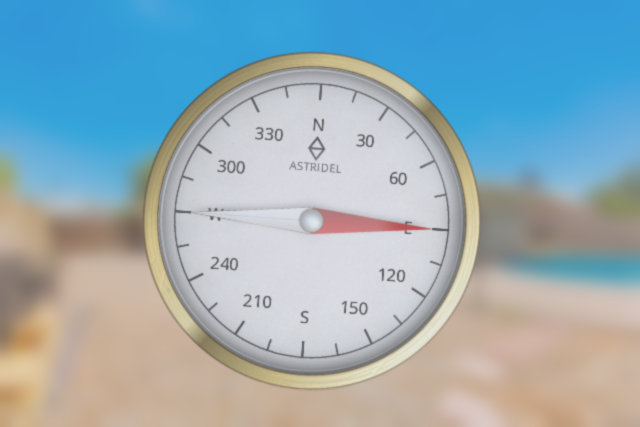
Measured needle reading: 90 °
